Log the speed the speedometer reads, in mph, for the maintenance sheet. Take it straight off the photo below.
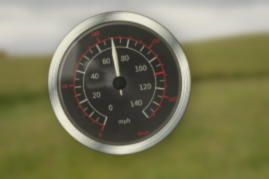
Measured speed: 70 mph
